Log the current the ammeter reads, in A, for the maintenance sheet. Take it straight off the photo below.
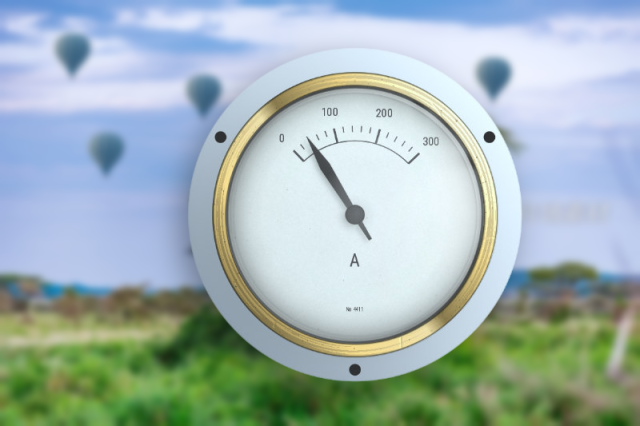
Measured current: 40 A
